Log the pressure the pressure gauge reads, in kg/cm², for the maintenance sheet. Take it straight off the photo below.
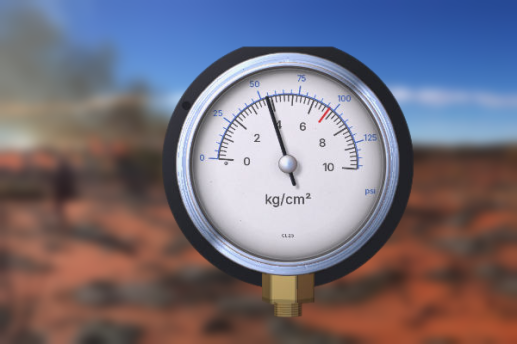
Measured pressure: 3.8 kg/cm²
